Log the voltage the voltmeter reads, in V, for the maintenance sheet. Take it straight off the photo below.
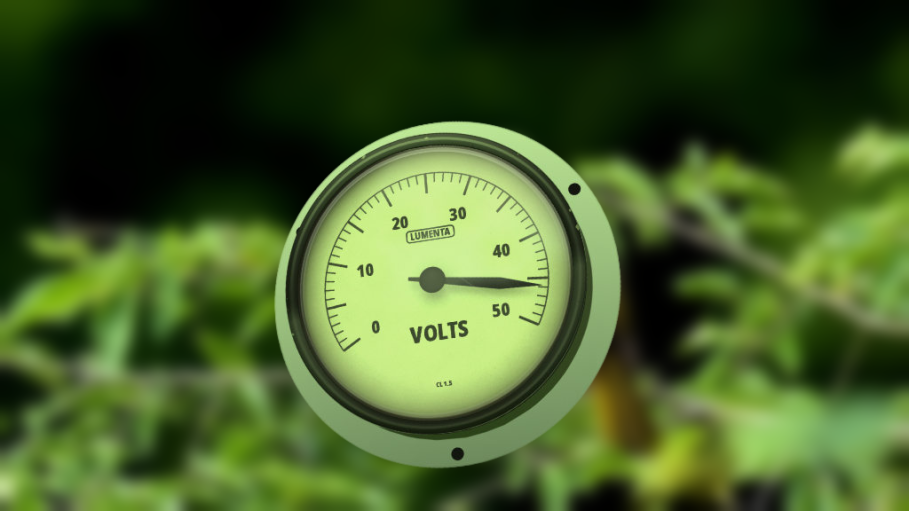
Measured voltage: 46 V
